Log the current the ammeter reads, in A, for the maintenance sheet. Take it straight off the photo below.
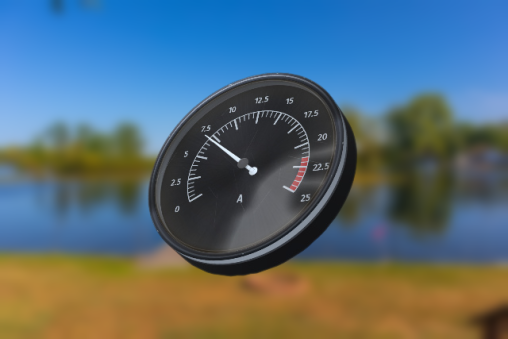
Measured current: 7 A
